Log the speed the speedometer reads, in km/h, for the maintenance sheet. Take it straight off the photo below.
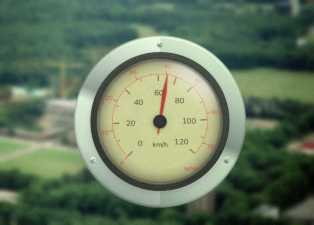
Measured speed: 65 km/h
